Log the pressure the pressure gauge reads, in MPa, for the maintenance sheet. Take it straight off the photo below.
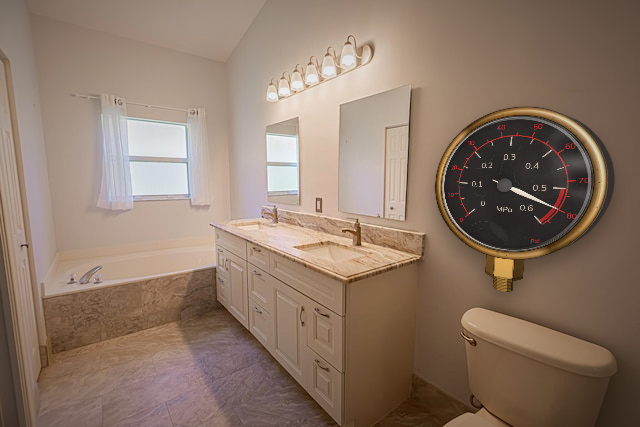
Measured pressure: 0.55 MPa
